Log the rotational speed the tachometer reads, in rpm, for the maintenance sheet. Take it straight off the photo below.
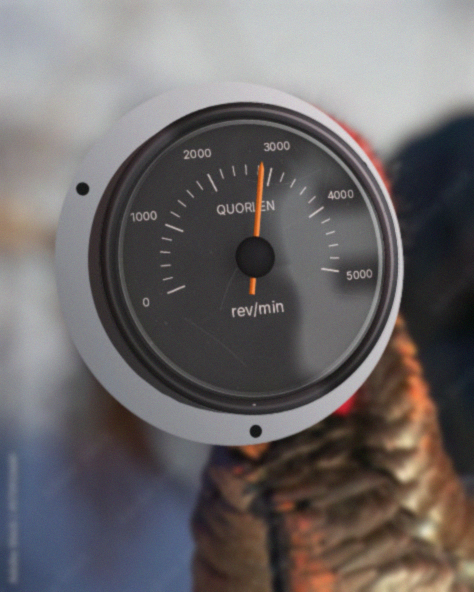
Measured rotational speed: 2800 rpm
